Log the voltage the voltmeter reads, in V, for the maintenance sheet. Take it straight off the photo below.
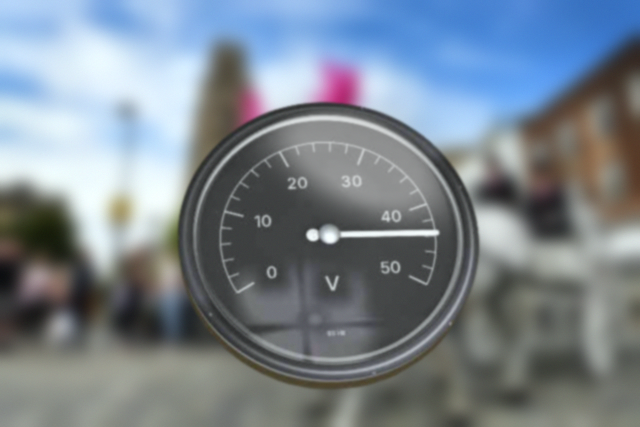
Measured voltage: 44 V
